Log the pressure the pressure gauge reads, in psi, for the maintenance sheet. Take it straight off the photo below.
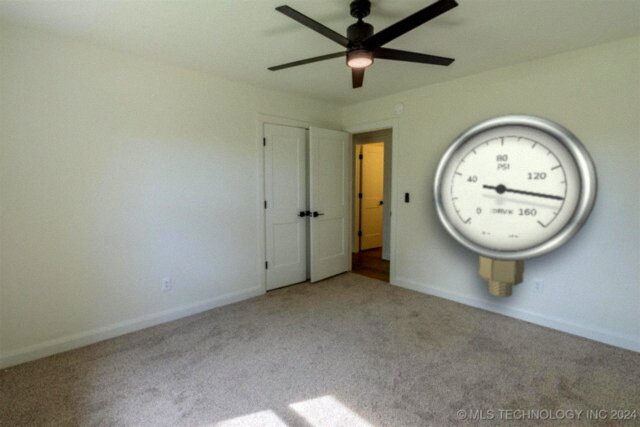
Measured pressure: 140 psi
